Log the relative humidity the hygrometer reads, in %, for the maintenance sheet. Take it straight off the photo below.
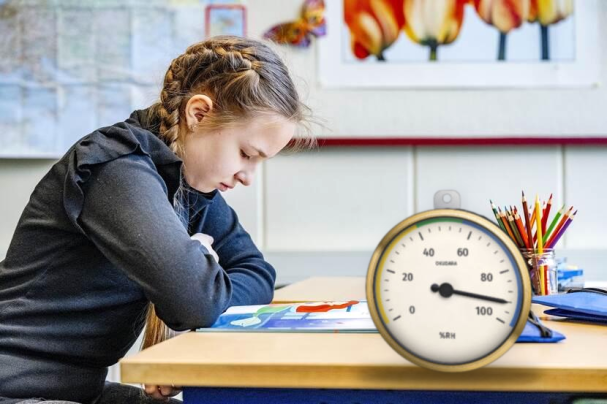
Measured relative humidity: 92 %
